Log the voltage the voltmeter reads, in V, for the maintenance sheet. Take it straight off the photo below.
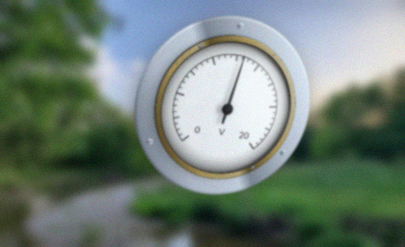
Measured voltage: 10.5 V
